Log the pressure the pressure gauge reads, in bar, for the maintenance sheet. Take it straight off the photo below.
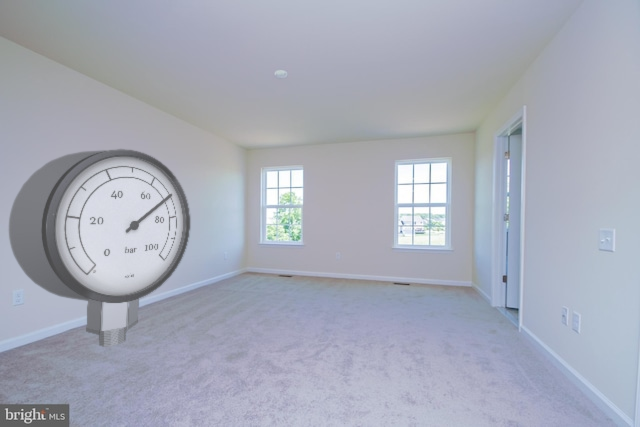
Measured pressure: 70 bar
